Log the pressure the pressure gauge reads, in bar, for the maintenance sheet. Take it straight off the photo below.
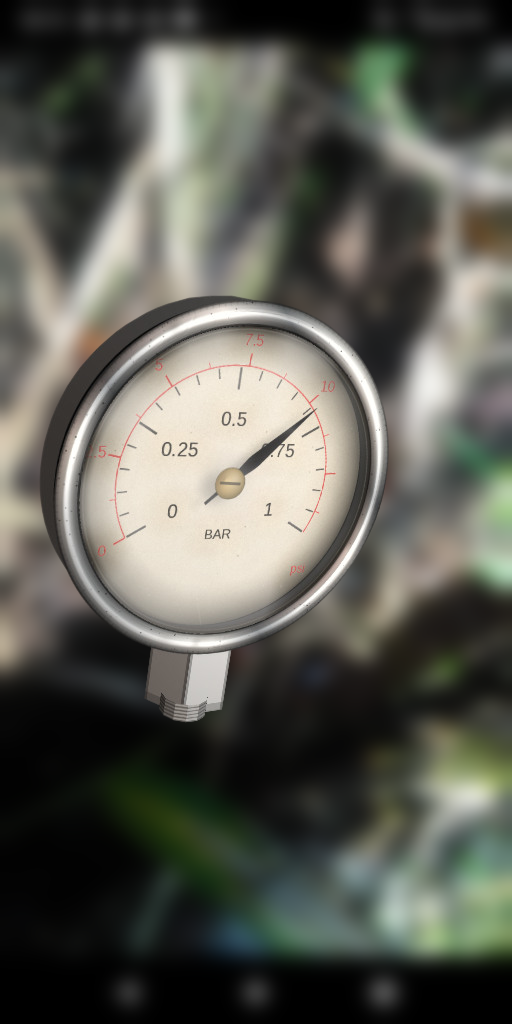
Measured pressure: 0.7 bar
